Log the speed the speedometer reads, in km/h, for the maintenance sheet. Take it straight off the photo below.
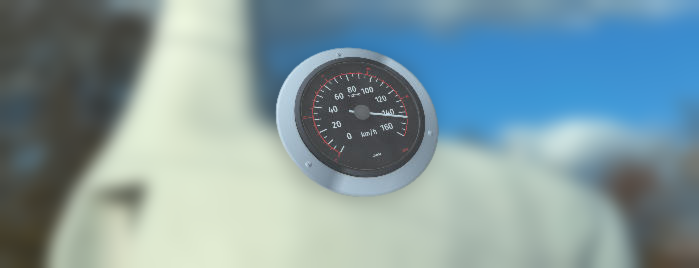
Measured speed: 145 km/h
